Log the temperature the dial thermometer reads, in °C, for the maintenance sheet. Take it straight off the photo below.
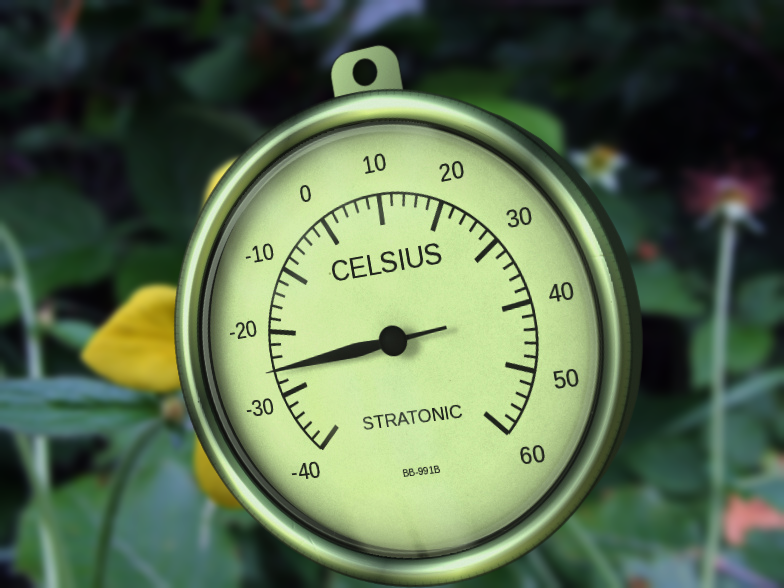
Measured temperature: -26 °C
